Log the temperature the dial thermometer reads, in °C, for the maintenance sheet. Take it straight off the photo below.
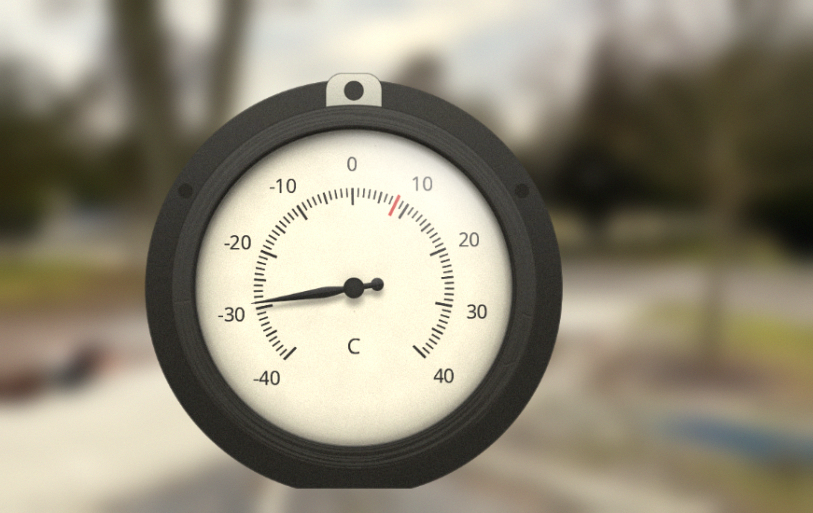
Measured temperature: -29 °C
